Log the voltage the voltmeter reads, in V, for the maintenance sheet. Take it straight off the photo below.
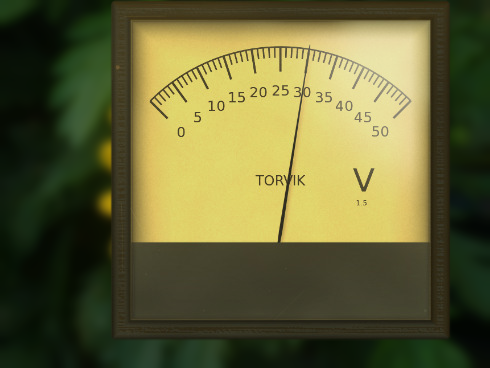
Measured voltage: 30 V
